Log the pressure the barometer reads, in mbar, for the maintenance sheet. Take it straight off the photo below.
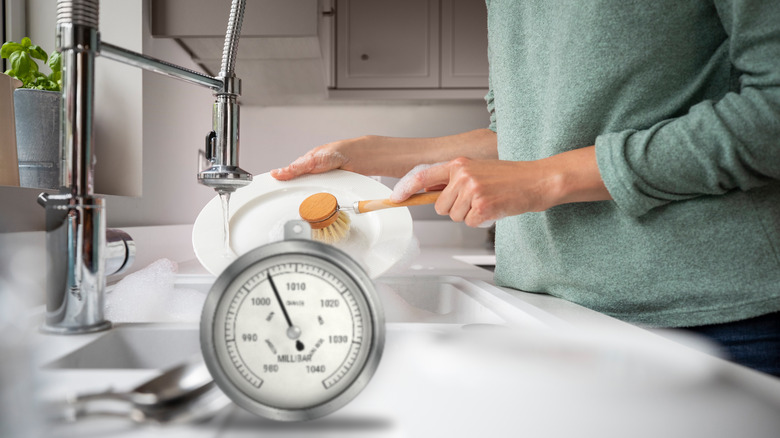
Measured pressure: 1005 mbar
